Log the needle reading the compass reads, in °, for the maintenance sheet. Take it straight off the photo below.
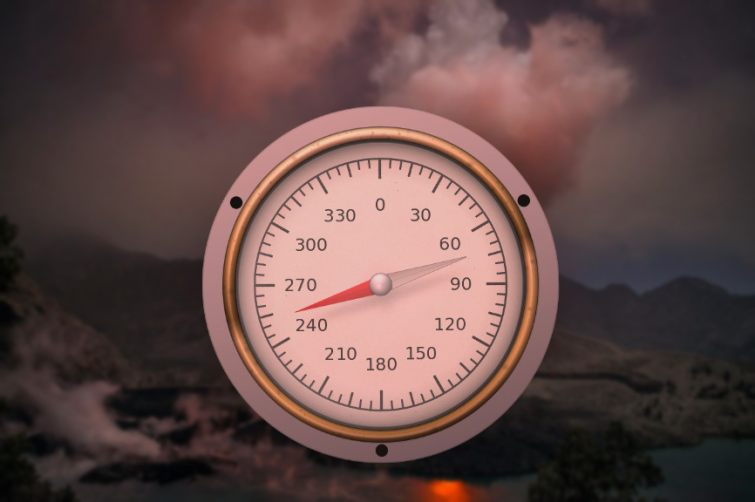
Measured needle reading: 252.5 °
